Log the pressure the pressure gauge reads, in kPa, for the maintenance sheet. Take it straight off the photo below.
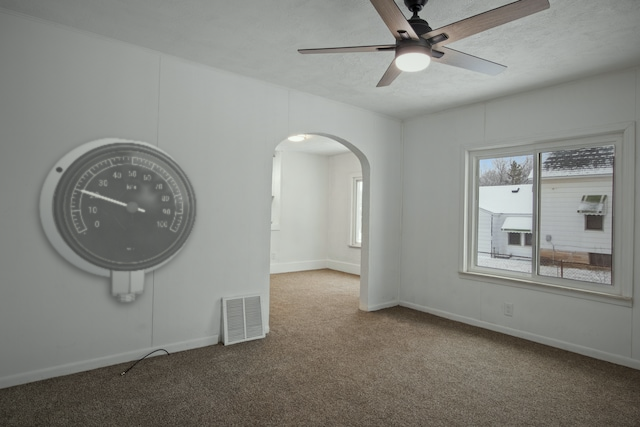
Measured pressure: 20 kPa
